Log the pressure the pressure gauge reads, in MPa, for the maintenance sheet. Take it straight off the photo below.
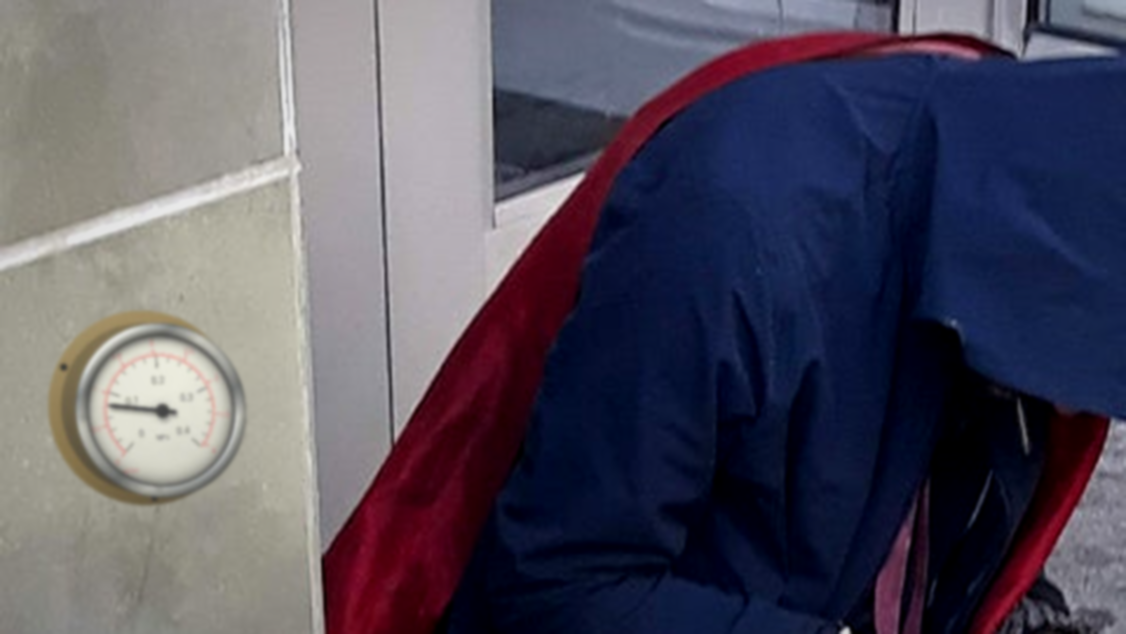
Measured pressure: 0.08 MPa
